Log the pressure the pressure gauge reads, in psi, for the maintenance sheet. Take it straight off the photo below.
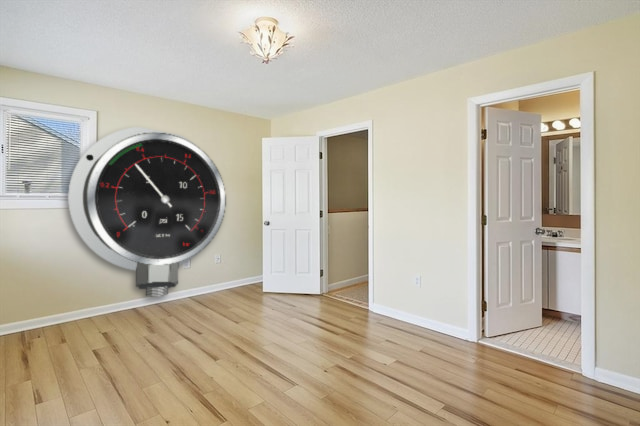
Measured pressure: 5 psi
